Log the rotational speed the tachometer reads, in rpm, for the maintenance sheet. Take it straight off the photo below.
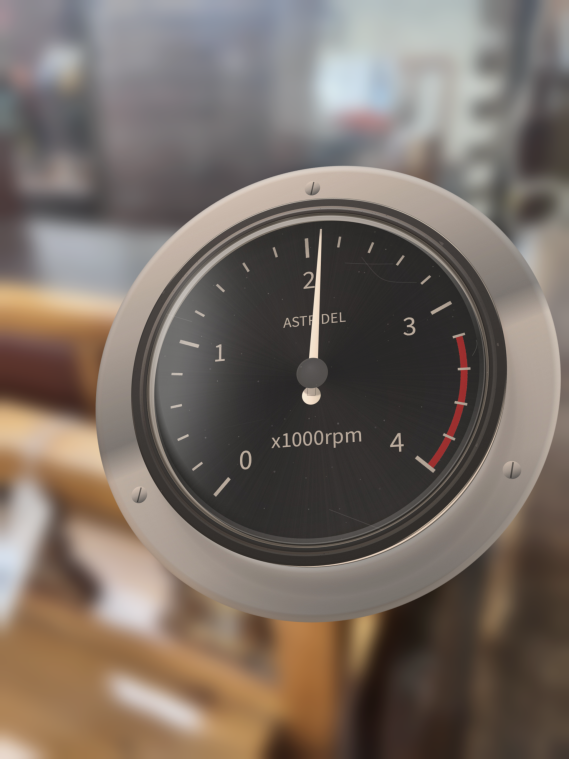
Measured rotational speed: 2100 rpm
